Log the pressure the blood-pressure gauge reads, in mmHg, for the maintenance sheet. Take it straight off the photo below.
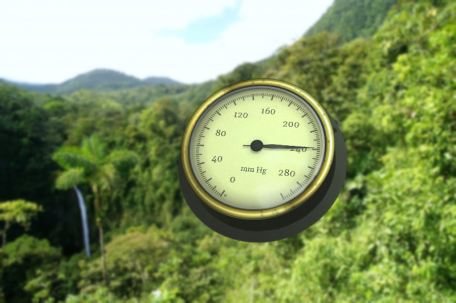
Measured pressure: 240 mmHg
